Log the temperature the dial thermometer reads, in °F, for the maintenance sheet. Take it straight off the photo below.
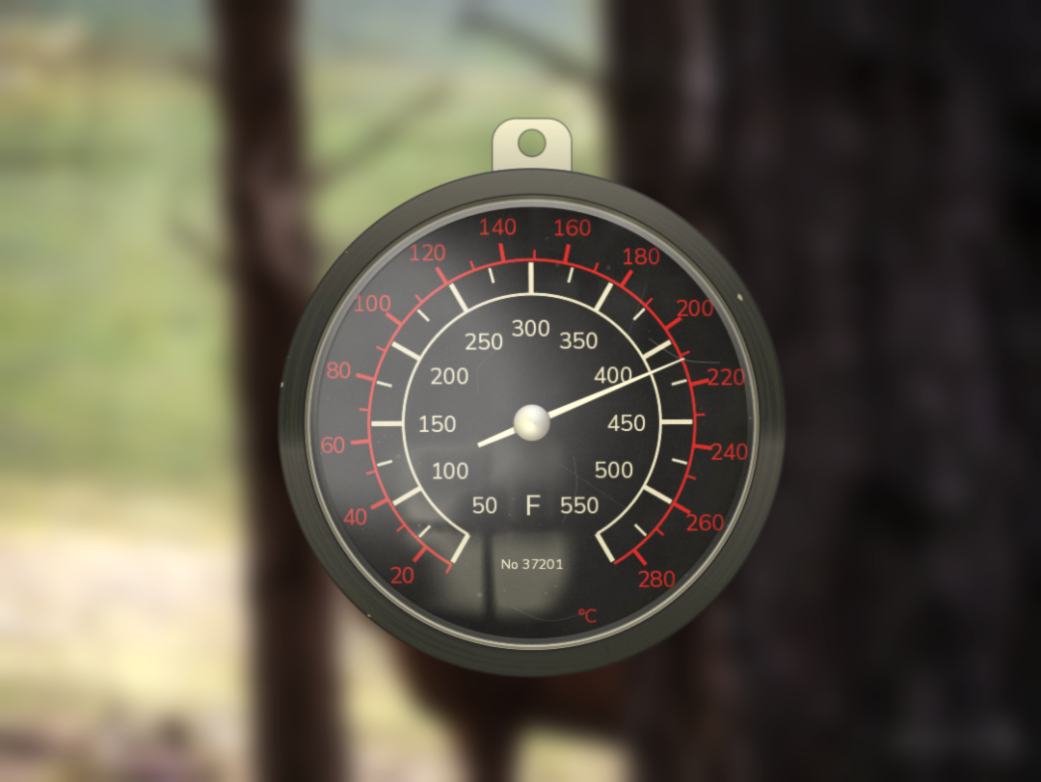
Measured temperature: 412.5 °F
